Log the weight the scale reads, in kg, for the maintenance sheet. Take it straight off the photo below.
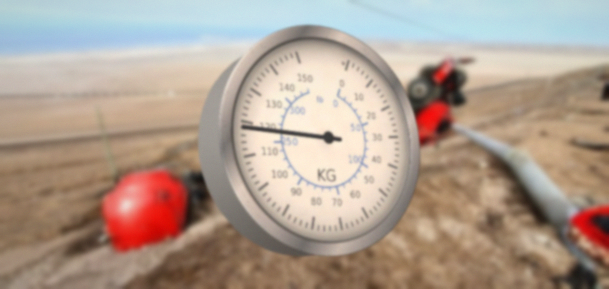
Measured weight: 118 kg
